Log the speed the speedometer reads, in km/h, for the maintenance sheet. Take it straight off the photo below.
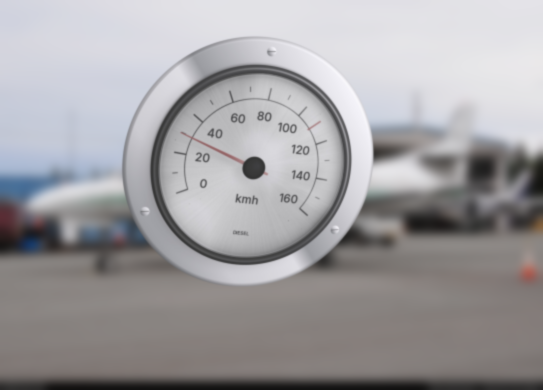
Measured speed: 30 km/h
